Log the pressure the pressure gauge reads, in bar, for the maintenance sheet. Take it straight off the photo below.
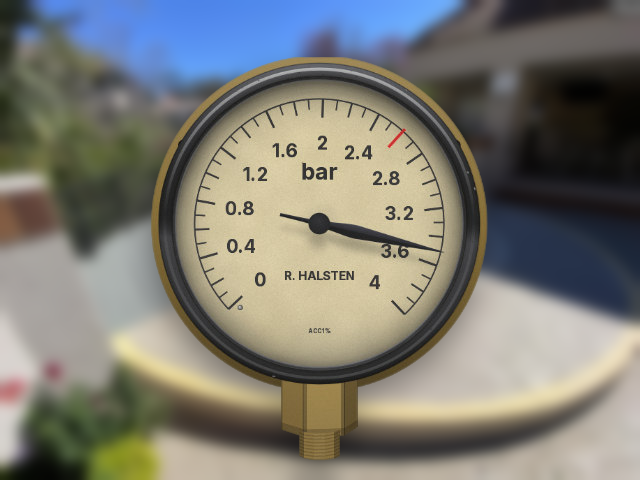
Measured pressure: 3.5 bar
